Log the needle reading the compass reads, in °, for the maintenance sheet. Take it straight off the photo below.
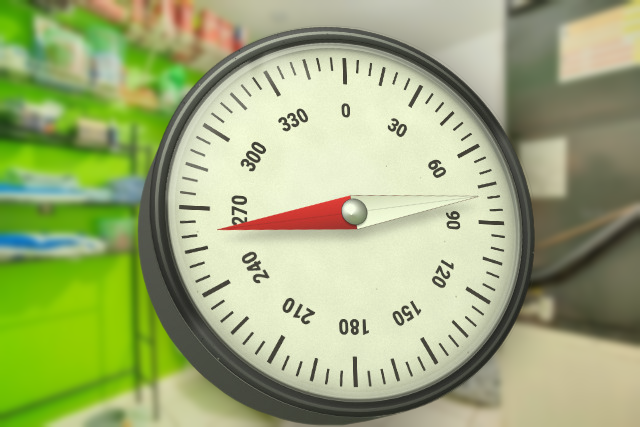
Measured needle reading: 260 °
